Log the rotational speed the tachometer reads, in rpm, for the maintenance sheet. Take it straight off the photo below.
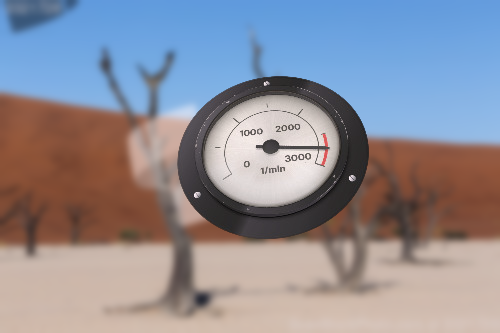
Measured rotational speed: 2750 rpm
